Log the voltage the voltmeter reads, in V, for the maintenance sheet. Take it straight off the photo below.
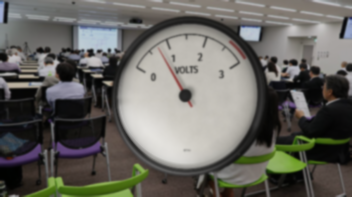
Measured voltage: 0.75 V
